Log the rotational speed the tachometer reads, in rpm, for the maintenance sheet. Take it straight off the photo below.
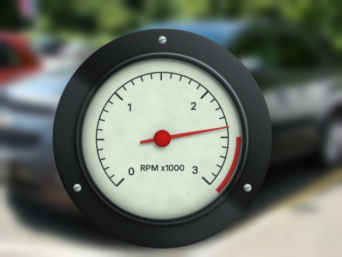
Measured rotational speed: 2400 rpm
